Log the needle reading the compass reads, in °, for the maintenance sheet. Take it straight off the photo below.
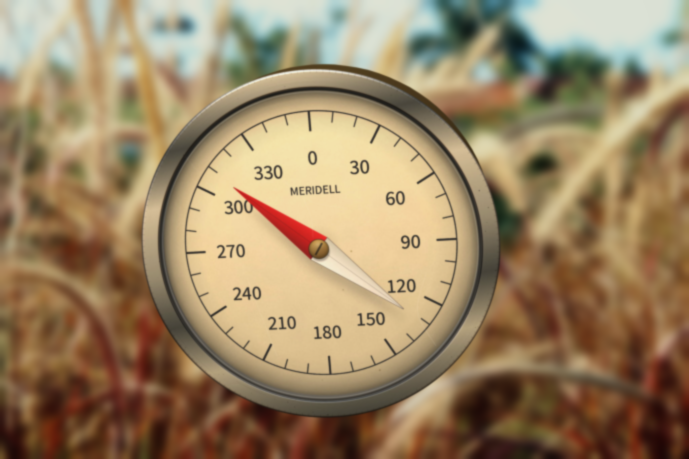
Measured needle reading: 310 °
